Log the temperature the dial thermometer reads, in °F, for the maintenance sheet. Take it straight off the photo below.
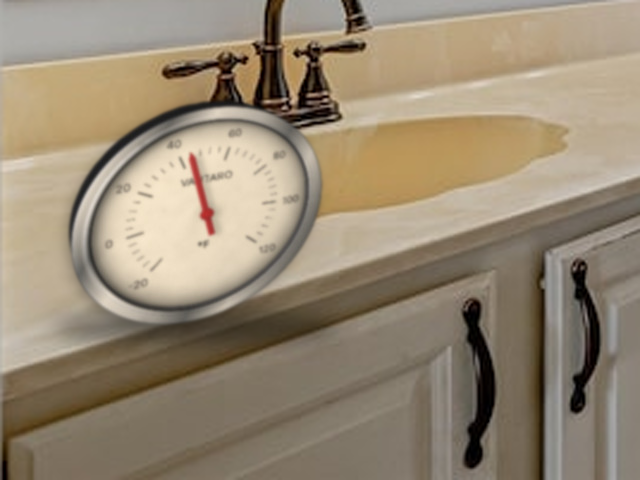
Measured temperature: 44 °F
